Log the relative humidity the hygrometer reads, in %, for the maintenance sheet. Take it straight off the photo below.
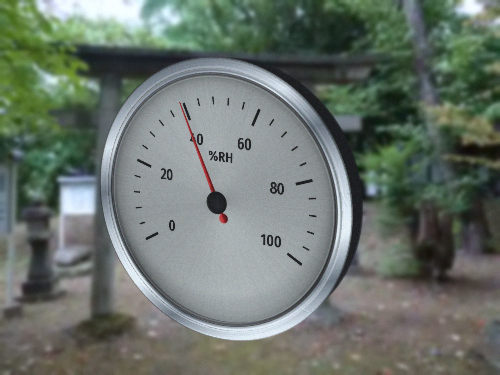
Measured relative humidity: 40 %
